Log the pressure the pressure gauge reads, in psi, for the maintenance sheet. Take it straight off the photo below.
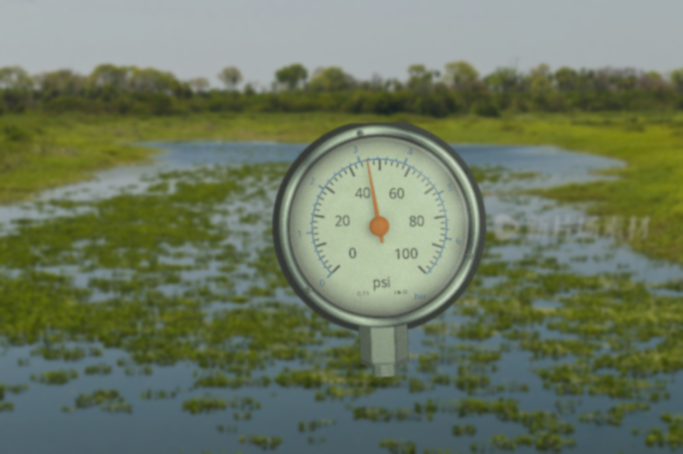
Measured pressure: 46 psi
